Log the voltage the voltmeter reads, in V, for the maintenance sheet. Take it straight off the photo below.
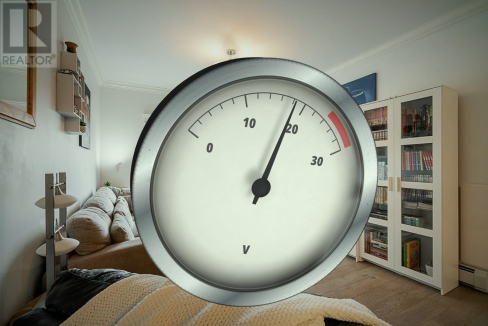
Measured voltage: 18 V
